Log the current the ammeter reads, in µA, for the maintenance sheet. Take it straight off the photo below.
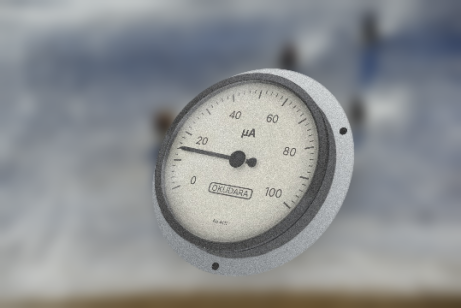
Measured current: 14 µA
